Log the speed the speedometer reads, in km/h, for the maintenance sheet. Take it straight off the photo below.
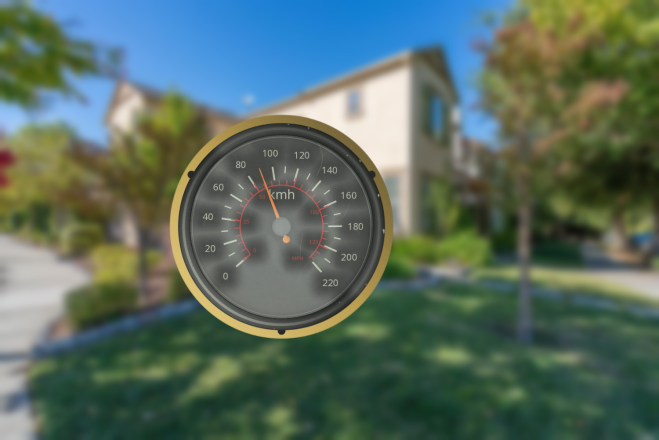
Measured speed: 90 km/h
